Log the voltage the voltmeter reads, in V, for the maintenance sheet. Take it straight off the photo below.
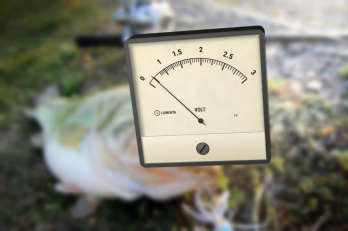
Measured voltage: 0.5 V
